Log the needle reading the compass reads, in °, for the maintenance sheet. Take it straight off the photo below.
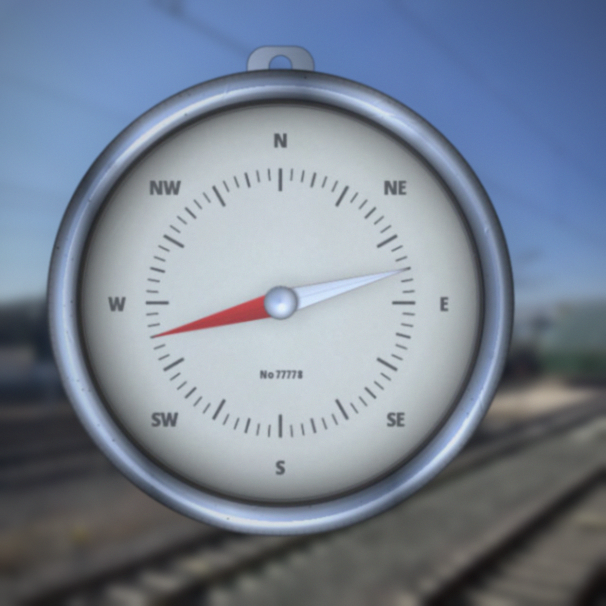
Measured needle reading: 255 °
